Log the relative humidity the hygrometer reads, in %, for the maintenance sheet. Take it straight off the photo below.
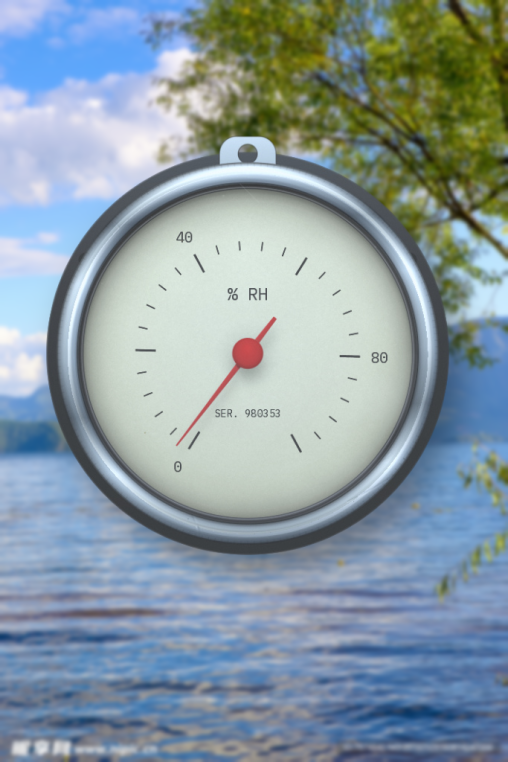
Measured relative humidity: 2 %
